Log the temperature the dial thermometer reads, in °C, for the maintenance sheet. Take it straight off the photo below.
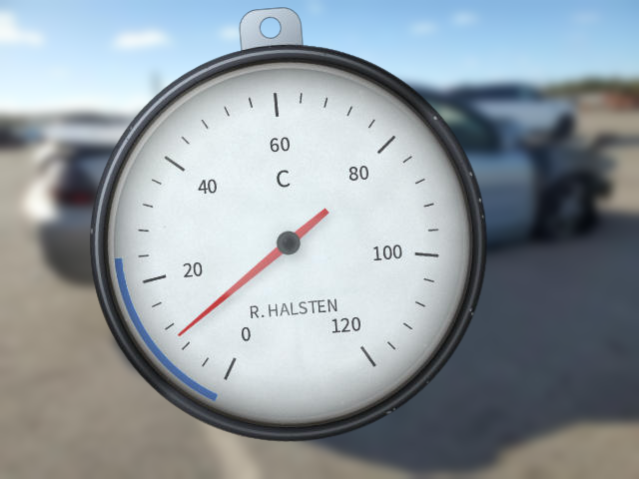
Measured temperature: 10 °C
